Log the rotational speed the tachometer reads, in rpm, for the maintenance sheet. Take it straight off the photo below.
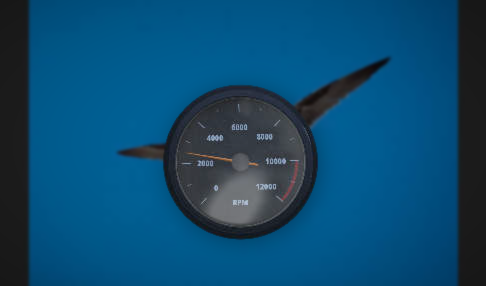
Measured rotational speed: 2500 rpm
